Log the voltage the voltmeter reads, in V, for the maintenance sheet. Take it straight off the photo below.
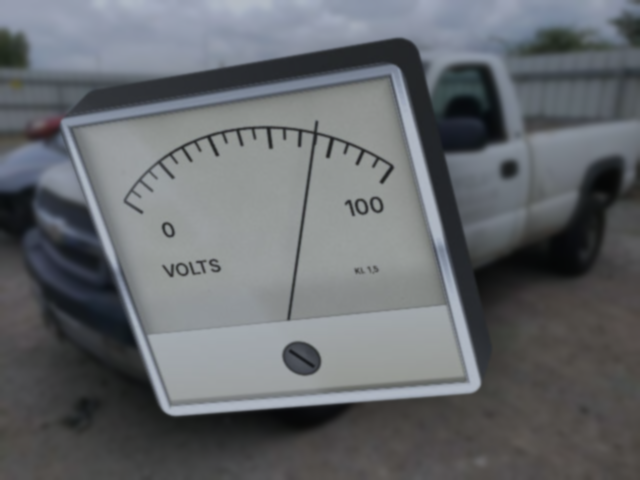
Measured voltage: 75 V
